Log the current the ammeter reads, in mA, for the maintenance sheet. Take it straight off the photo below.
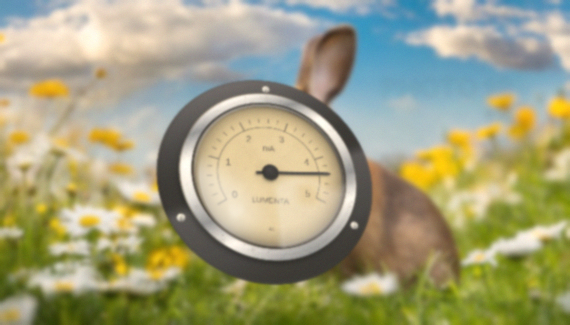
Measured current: 4.4 mA
